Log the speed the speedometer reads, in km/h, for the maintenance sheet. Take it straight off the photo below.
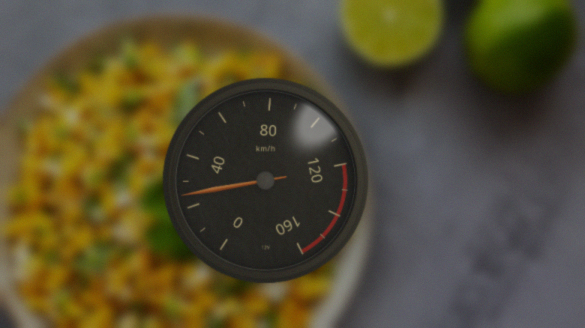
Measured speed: 25 km/h
